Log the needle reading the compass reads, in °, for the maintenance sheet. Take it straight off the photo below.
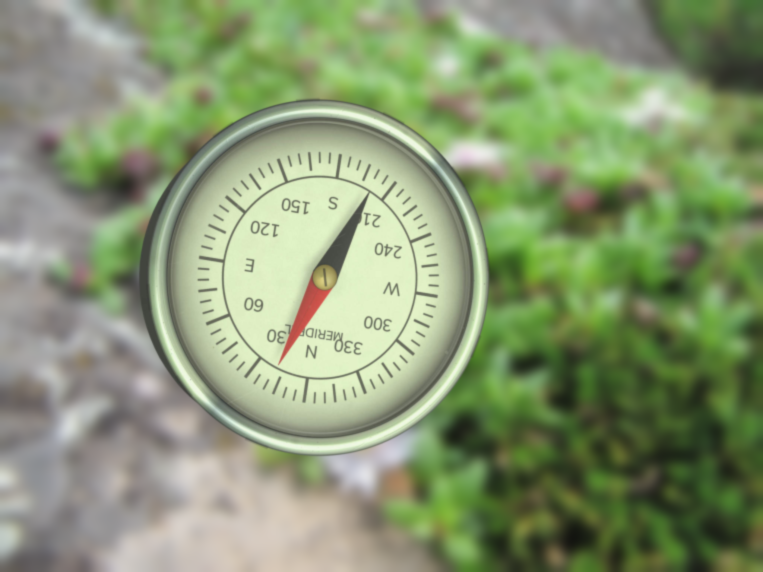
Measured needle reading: 20 °
